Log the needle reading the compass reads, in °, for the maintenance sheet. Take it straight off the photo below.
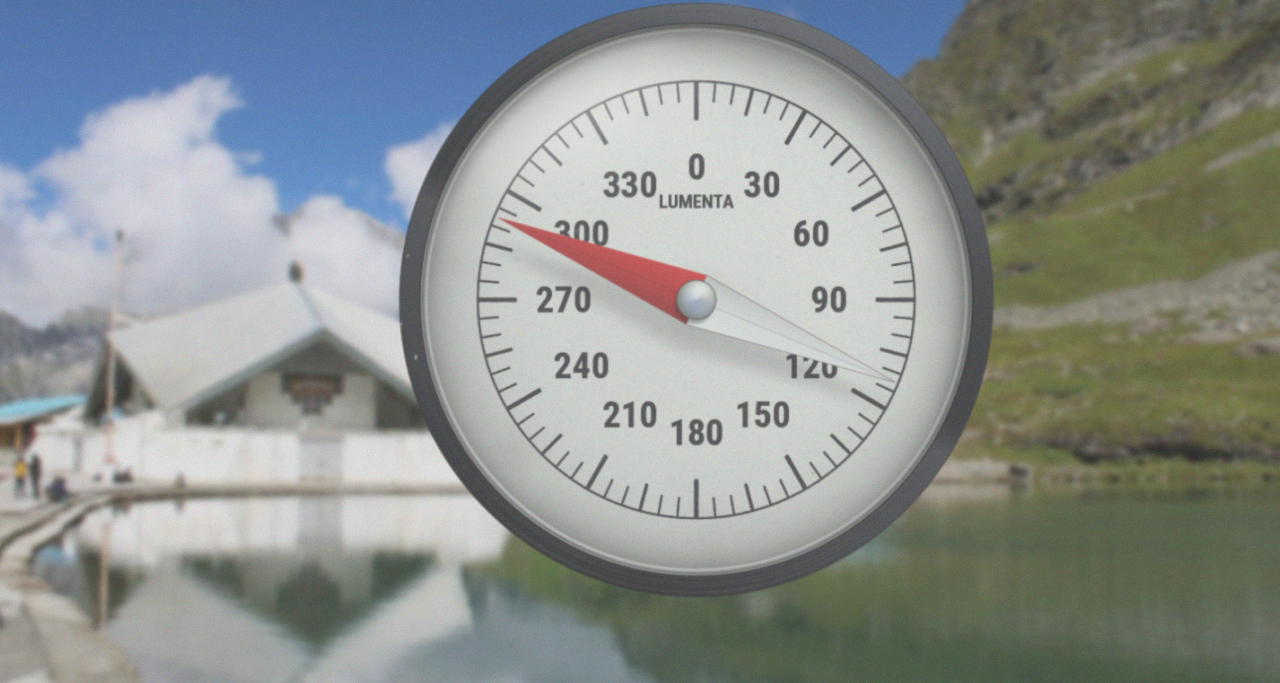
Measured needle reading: 292.5 °
